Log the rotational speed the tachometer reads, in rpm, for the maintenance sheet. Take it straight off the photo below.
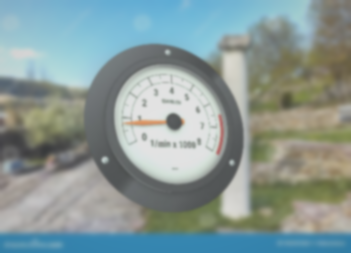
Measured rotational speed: 750 rpm
